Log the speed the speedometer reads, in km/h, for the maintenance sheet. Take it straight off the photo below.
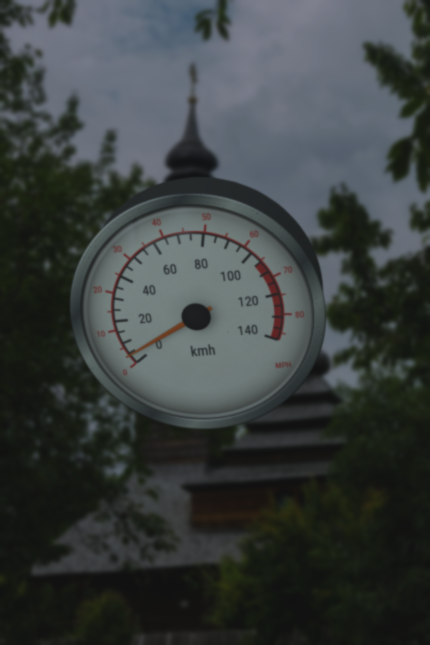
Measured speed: 5 km/h
